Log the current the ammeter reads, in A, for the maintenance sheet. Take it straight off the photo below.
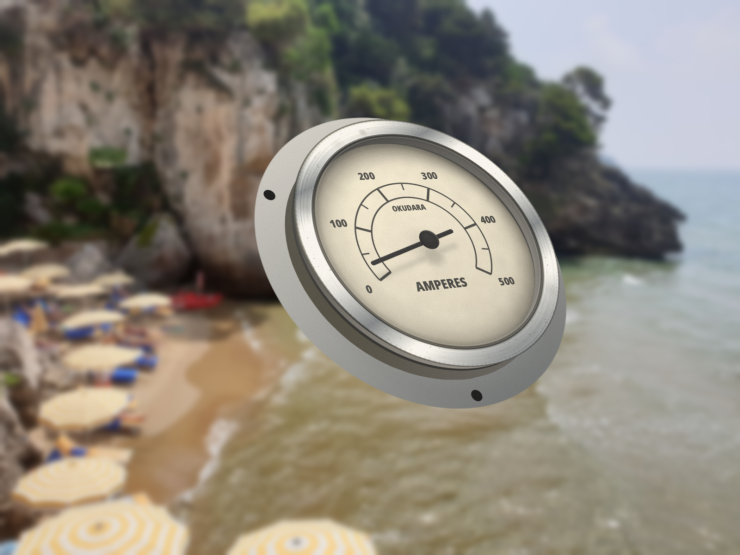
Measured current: 25 A
